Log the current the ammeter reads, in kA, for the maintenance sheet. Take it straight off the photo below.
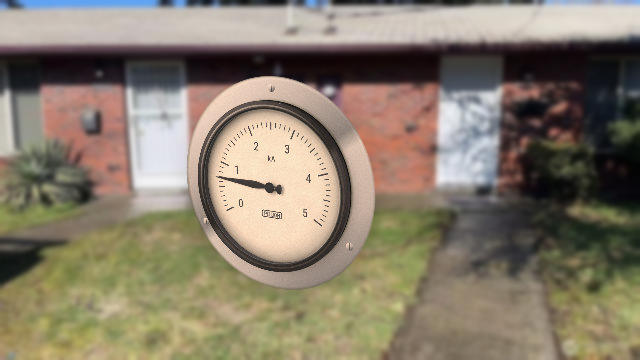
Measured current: 0.7 kA
